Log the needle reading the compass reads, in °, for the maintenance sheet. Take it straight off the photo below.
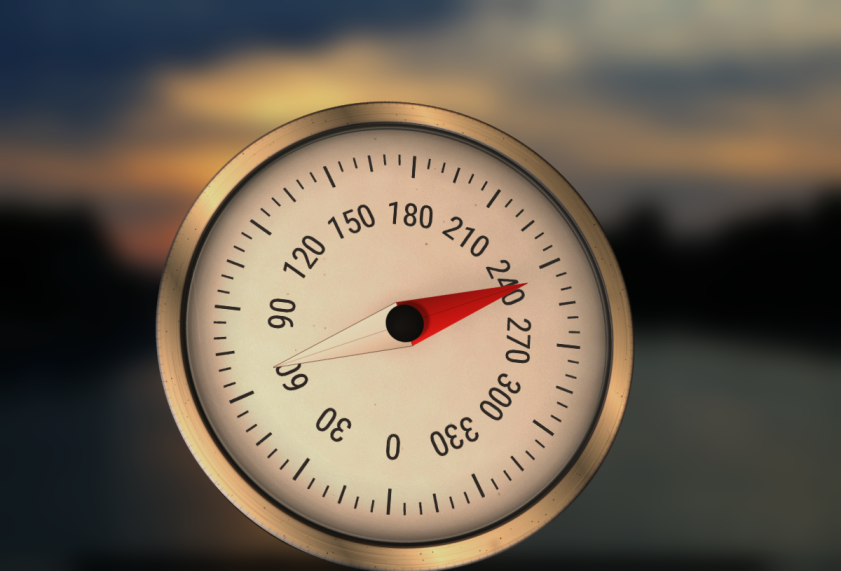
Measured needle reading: 245 °
